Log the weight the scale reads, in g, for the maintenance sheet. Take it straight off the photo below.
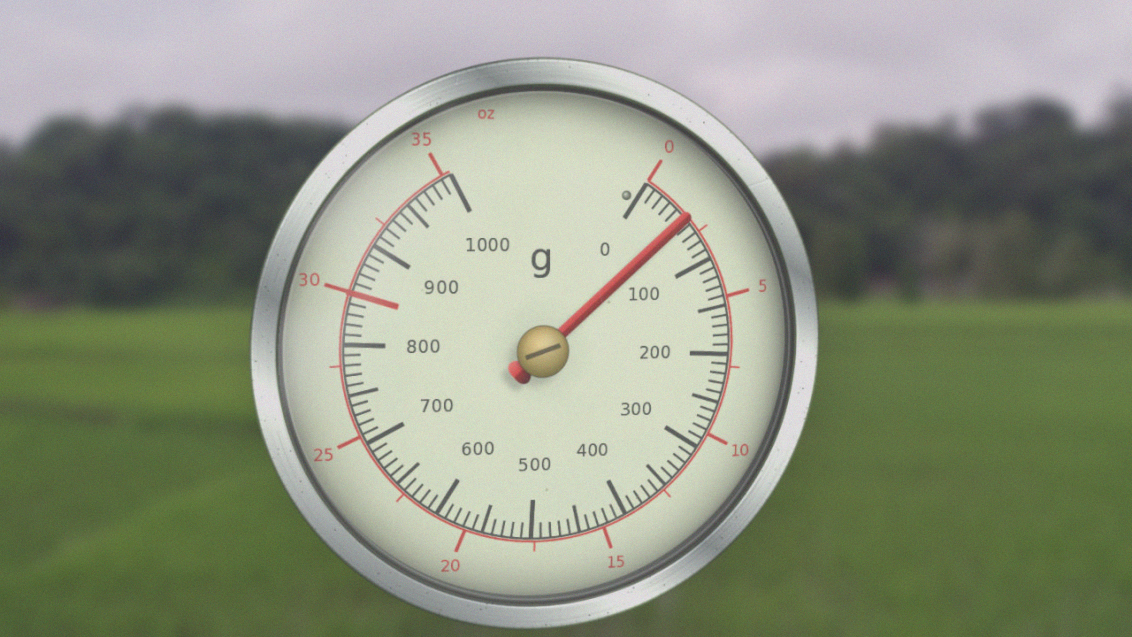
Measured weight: 50 g
